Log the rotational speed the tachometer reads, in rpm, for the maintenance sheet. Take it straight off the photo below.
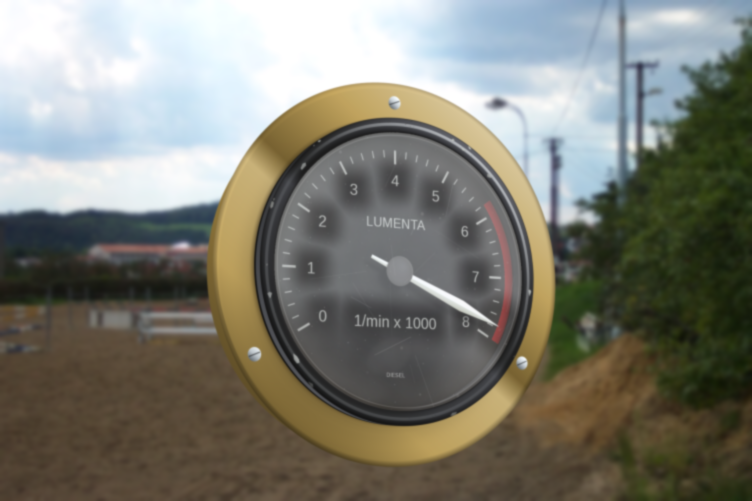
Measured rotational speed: 7800 rpm
